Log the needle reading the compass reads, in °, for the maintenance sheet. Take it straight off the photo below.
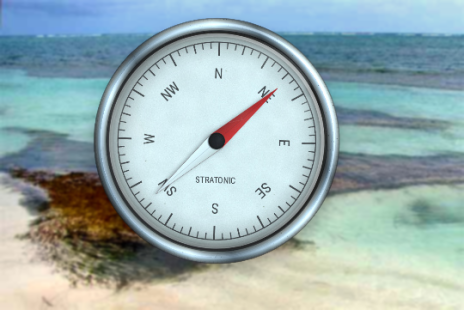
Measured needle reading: 47.5 °
